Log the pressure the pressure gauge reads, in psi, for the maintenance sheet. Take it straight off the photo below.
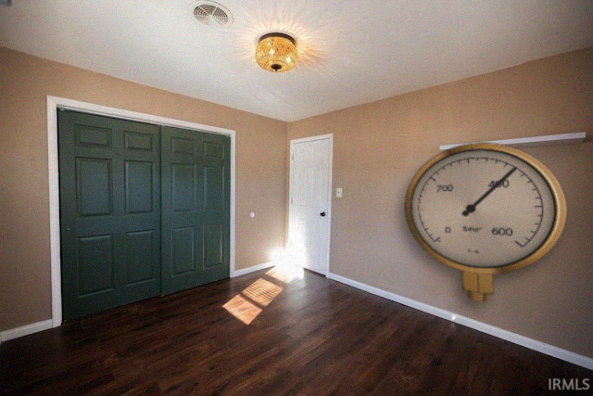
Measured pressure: 400 psi
